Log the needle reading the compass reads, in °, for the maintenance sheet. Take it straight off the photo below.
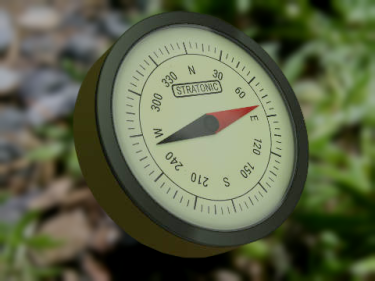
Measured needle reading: 80 °
